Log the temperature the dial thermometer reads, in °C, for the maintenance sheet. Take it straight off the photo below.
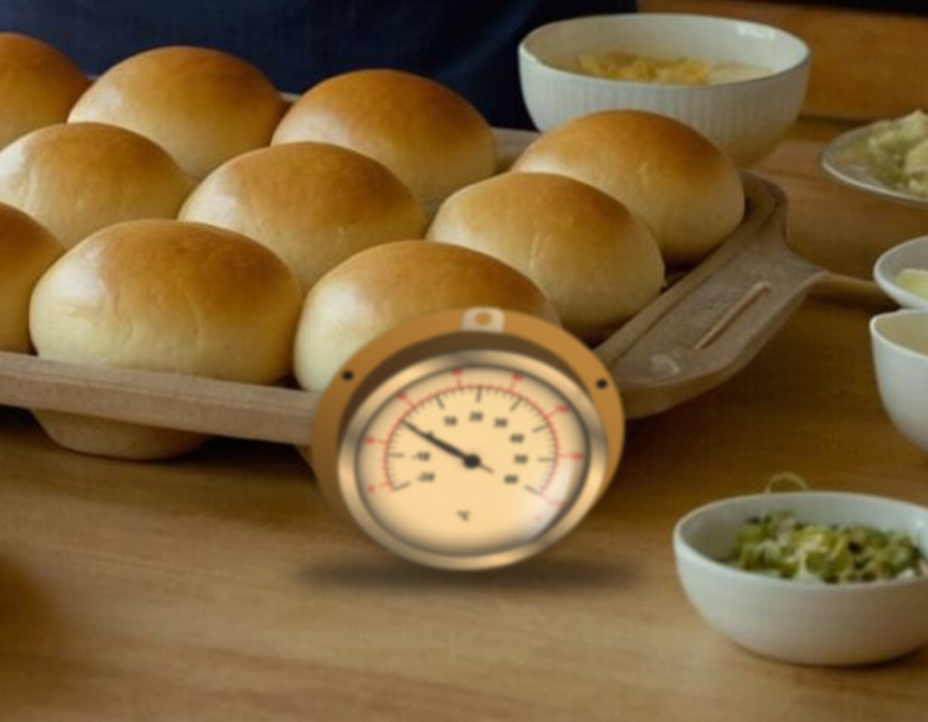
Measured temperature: 0 °C
